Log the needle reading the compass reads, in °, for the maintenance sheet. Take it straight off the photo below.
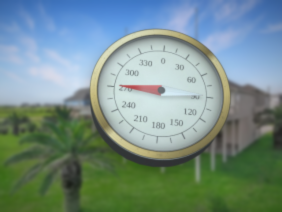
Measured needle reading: 270 °
